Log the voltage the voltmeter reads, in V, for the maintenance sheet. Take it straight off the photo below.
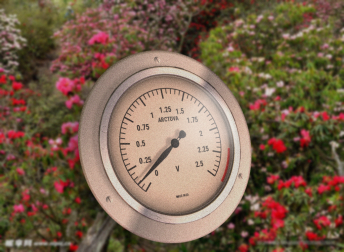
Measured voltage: 0.1 V
